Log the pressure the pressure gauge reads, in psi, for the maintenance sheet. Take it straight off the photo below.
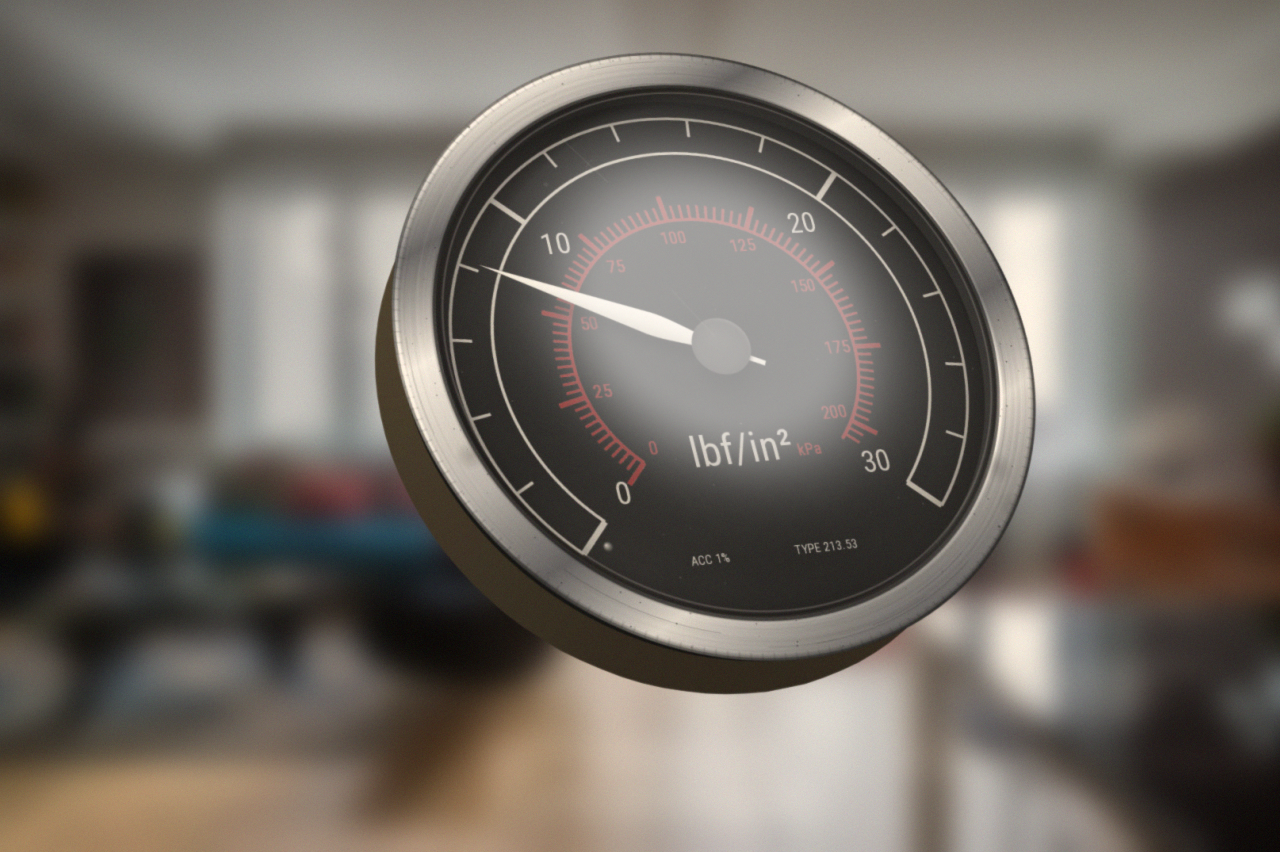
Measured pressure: 8 psi
